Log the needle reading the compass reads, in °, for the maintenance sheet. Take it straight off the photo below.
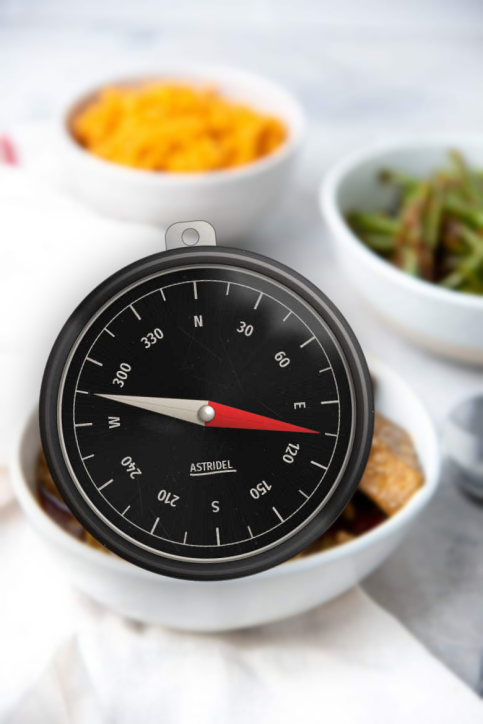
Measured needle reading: 105 °
